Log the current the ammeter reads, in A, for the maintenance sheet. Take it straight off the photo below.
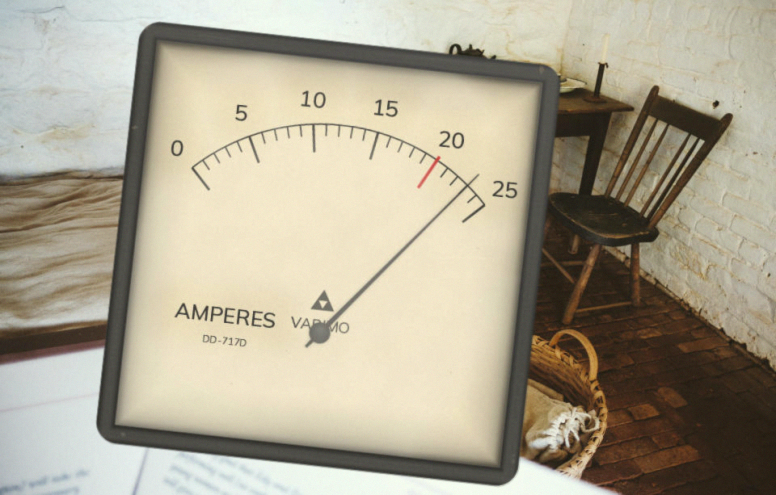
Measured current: 23 A
